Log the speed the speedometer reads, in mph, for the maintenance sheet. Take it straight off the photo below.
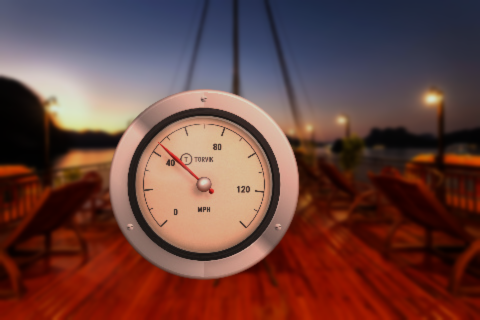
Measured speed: 45 mph
